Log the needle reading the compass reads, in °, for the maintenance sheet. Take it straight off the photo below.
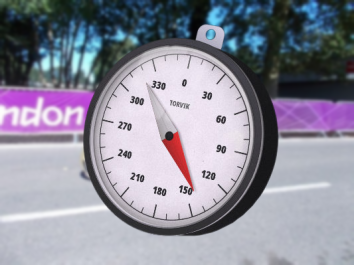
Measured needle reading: 140 °
